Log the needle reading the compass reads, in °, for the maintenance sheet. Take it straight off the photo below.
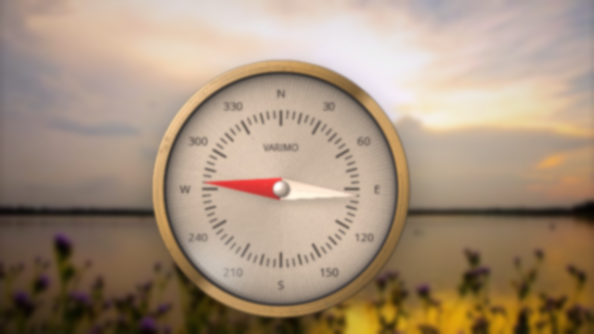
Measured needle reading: 275 °
